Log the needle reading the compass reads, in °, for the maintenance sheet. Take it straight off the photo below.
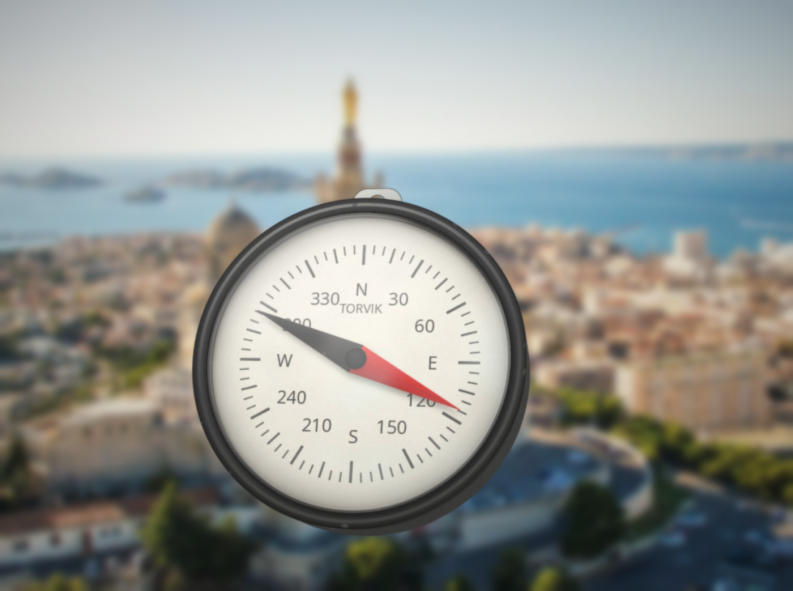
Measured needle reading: 115 °
